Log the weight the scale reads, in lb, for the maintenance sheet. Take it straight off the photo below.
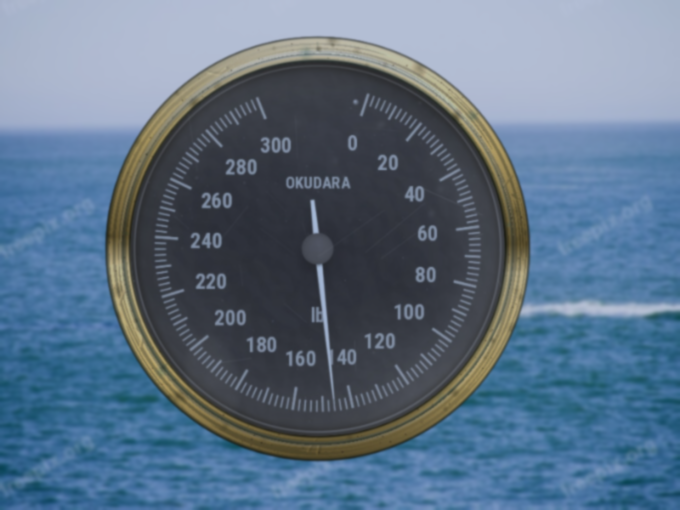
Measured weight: 146 lb
